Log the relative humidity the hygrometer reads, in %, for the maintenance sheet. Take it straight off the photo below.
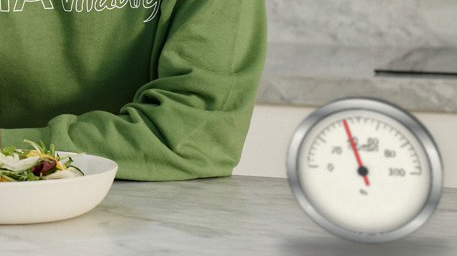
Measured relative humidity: 40 %
